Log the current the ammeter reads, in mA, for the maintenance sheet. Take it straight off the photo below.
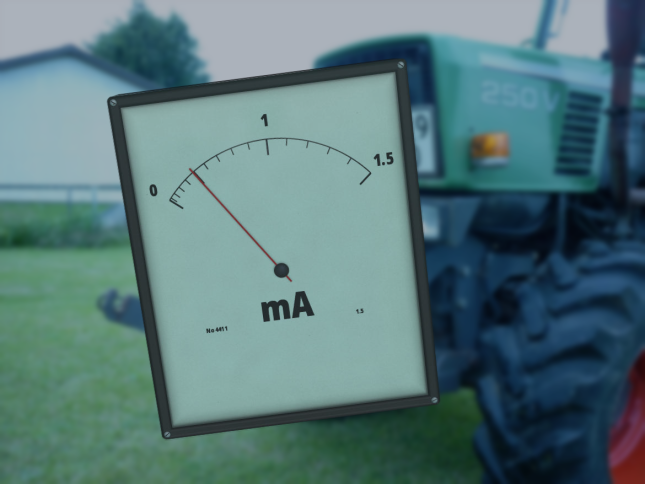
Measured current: 0.5 mA
